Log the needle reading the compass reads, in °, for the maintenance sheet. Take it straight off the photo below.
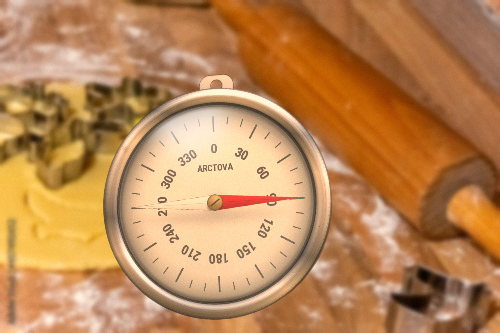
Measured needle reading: 90 °
